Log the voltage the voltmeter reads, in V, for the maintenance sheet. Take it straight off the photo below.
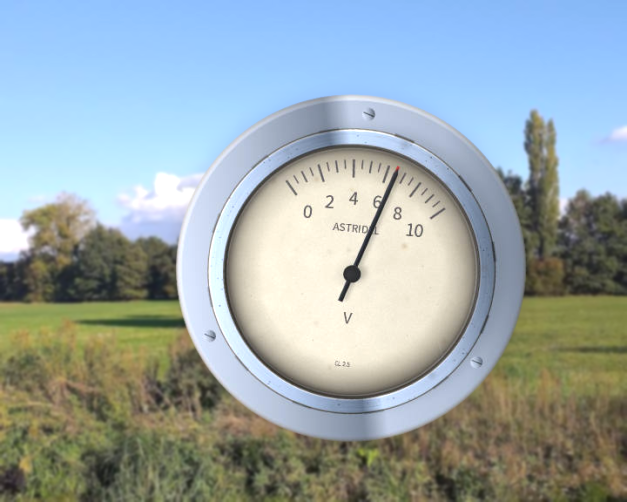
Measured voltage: 6.5 V
